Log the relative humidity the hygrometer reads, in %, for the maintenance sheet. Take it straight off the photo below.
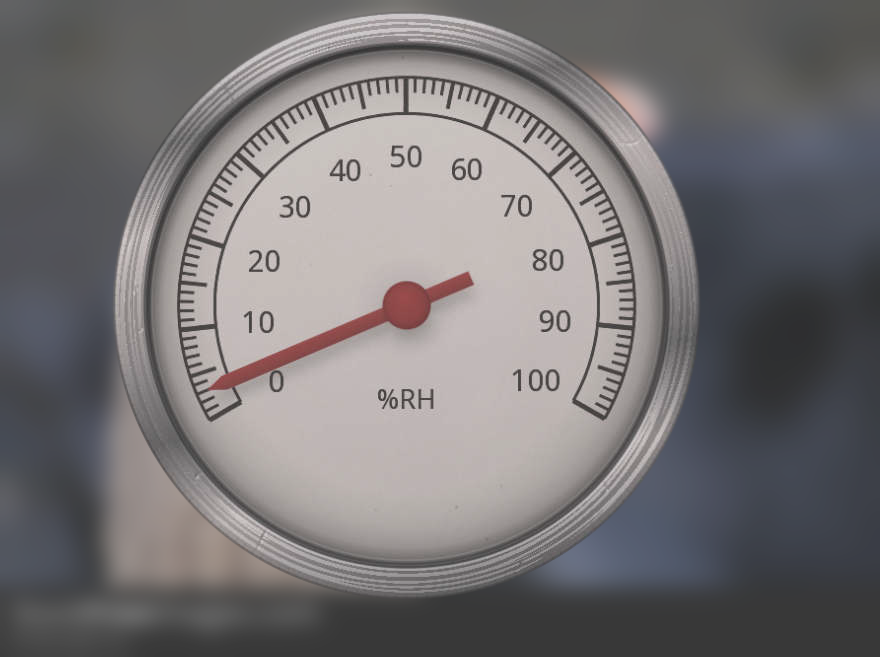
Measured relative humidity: 3 %
